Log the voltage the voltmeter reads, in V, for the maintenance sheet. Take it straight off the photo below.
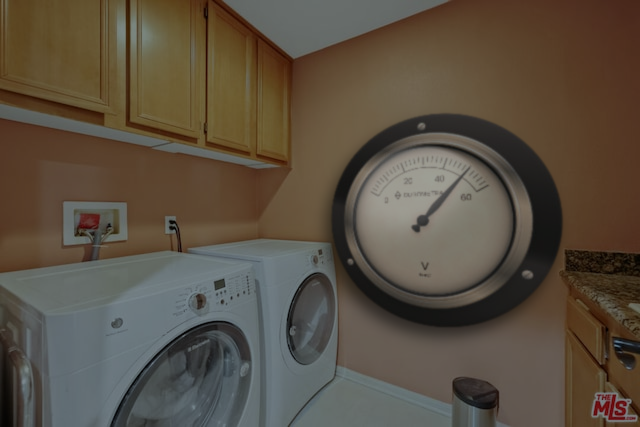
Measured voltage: 50 V
